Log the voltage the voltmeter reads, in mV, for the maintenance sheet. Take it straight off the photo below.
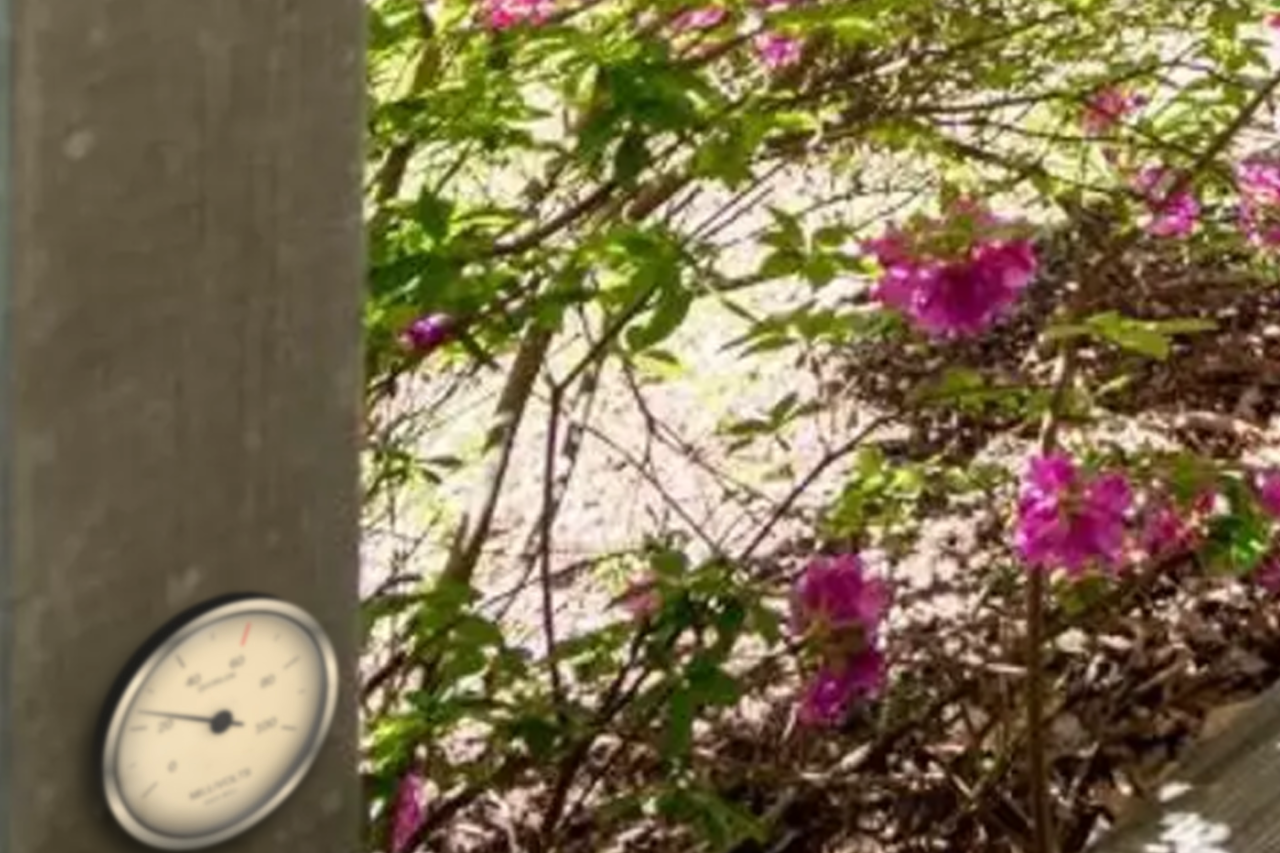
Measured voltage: 25 mV
